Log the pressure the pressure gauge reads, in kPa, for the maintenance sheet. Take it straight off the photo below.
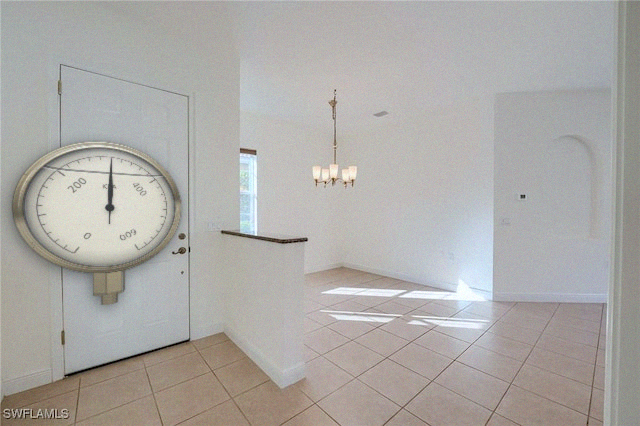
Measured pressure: 300 kPa
